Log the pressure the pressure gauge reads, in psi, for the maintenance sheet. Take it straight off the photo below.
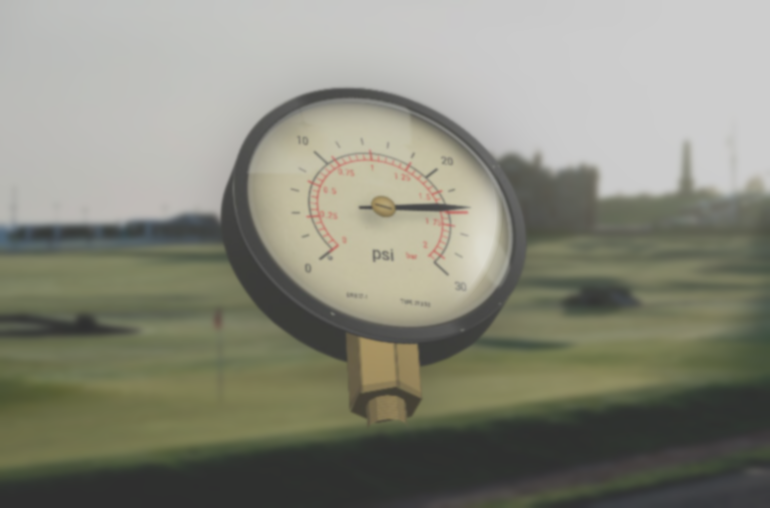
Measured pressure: 24 psi
